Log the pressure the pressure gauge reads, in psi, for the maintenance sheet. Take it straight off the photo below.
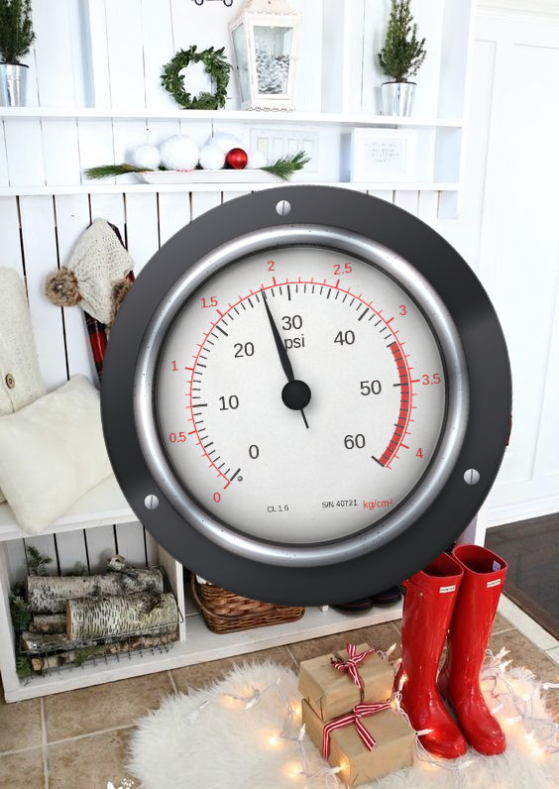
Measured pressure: 27 psi
